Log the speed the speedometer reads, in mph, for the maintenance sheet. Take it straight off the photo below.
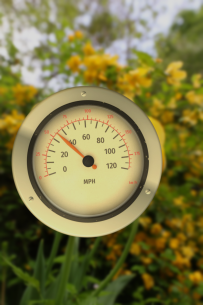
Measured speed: 35 mph
